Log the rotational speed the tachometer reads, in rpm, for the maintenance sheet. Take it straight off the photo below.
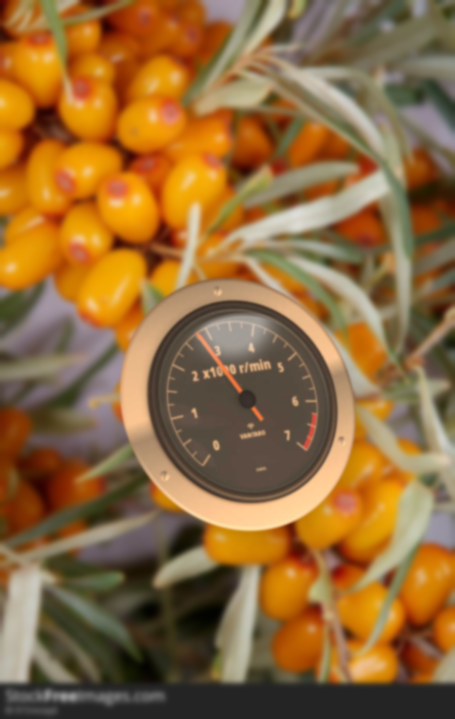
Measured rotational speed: 2750 rpm
